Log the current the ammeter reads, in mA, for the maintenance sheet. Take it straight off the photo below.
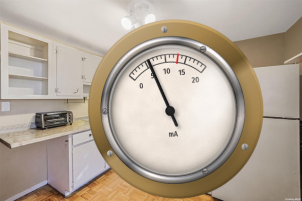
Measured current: 6 mA
